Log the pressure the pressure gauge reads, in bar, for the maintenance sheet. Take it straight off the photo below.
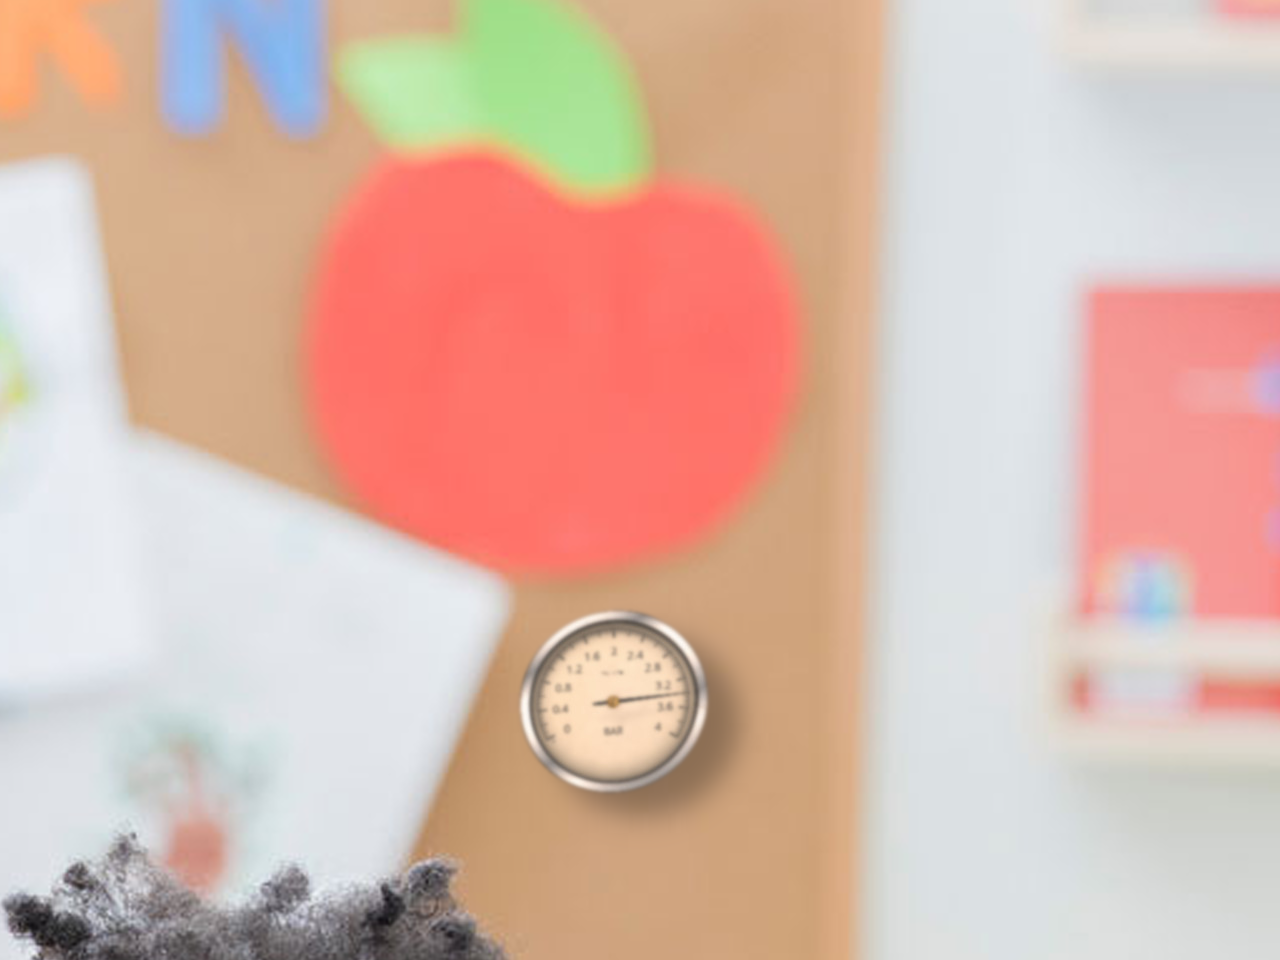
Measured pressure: 3.4 bar
